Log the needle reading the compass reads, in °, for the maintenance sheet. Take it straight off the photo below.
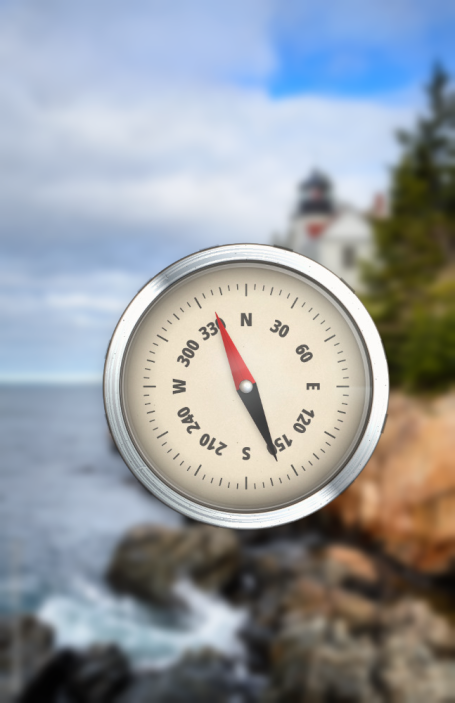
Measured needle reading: 337.5 °
